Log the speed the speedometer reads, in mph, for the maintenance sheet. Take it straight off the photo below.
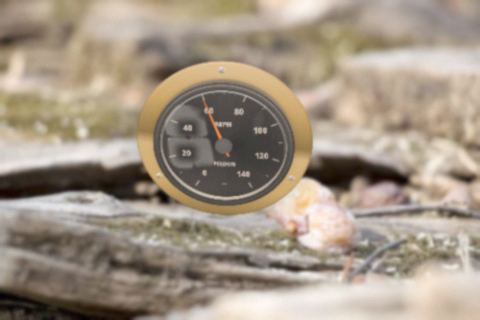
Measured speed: 60 mph
